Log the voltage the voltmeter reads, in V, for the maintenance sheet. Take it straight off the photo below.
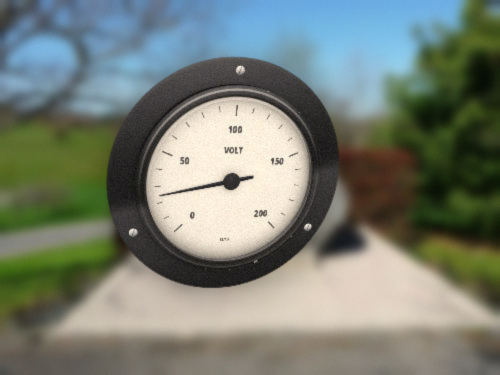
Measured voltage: 25 V
